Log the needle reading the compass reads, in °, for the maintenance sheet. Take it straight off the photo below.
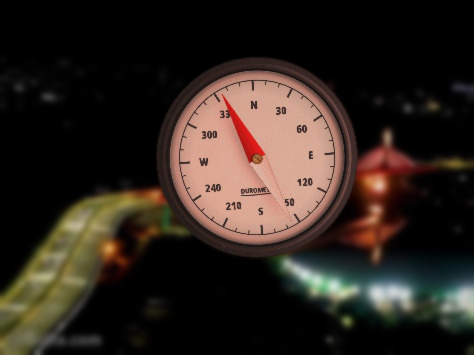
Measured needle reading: 335 °
